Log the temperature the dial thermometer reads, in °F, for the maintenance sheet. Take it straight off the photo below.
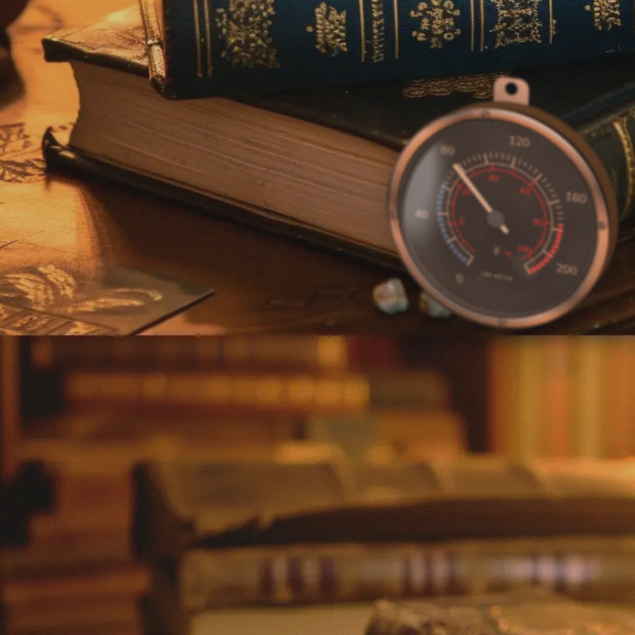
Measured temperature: 80 °F
